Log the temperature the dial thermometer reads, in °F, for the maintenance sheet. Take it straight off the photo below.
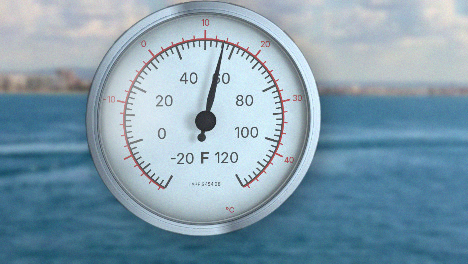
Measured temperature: 56 °F
